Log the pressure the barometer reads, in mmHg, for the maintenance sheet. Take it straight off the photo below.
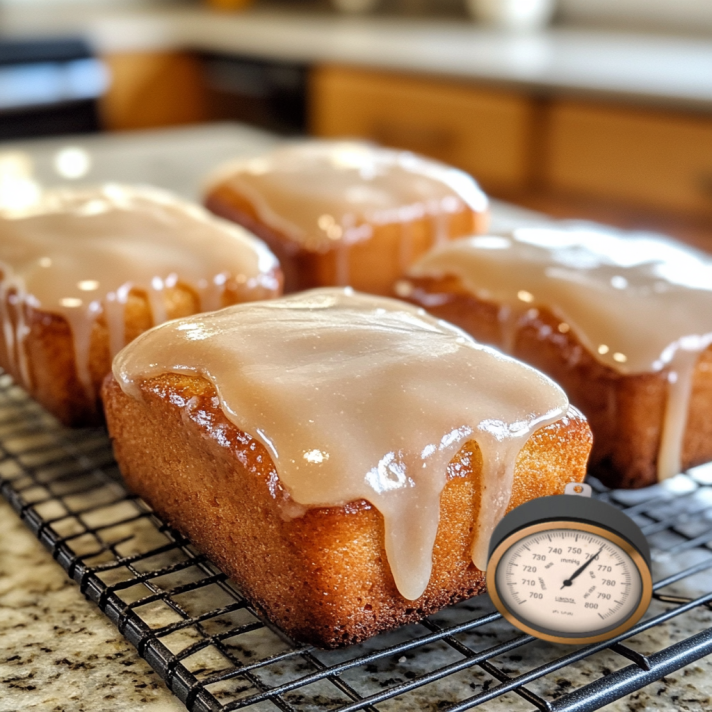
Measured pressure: 760 mmHg
